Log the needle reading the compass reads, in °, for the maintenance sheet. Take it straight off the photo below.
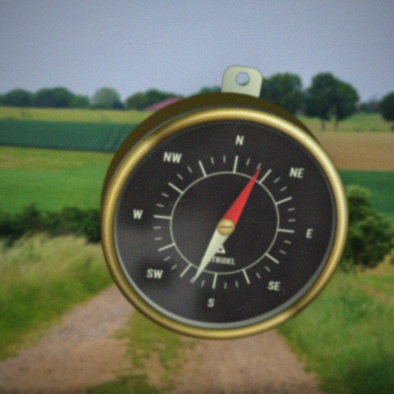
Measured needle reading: 20 °
